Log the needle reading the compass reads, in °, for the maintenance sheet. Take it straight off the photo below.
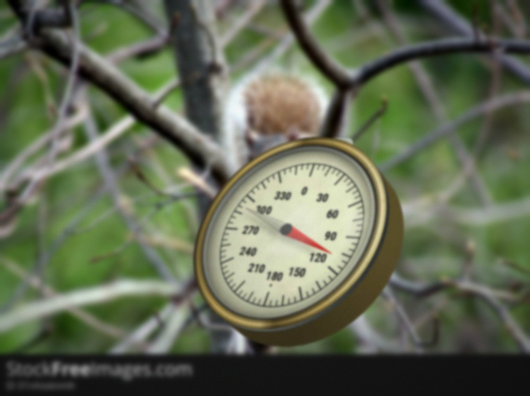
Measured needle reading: 110 °
